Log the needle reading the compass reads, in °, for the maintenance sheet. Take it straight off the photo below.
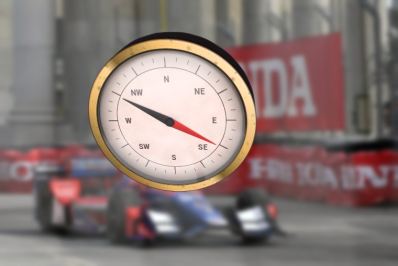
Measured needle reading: 120 °
